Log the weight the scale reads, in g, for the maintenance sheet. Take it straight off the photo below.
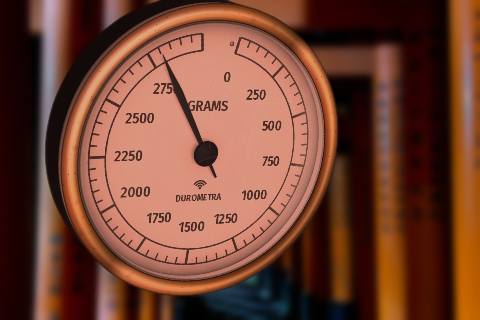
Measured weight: 2800 g
